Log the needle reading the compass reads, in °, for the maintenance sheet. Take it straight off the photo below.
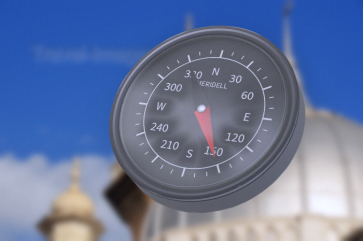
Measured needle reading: 150 °
